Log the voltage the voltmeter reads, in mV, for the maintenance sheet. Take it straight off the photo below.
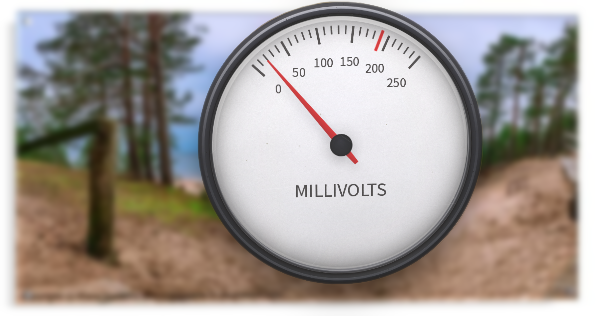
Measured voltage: 20 mV
